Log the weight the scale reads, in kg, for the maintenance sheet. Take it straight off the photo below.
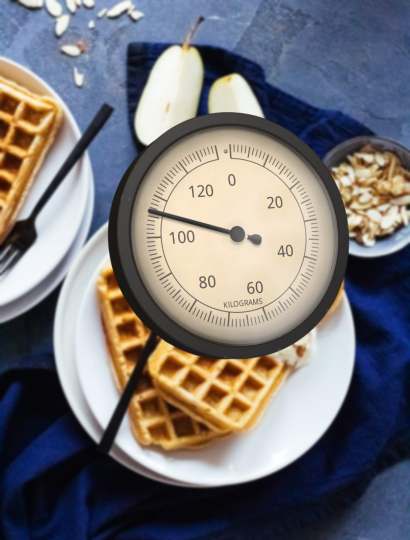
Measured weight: 106 kg
